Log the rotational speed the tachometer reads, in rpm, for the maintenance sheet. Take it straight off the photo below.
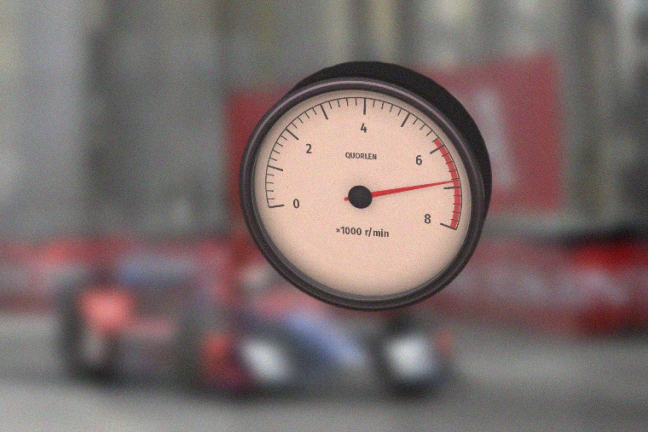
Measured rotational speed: 6800 rpm
